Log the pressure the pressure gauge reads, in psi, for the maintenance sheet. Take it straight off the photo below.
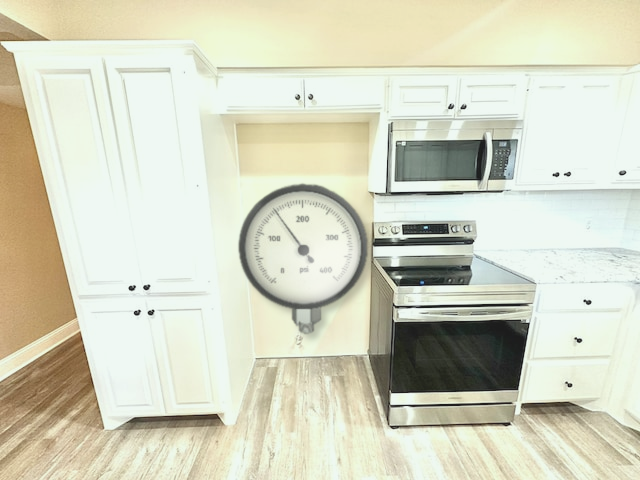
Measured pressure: 150 psi
